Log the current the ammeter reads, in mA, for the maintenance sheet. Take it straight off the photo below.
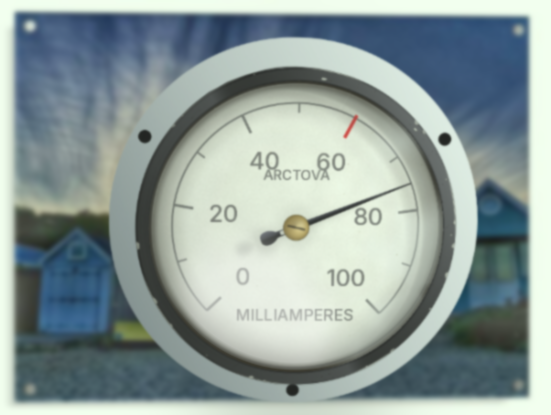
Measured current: 75 mA
